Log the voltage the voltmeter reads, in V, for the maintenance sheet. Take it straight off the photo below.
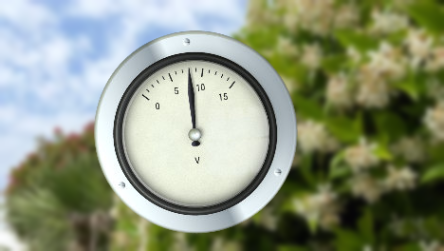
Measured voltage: 8 V
